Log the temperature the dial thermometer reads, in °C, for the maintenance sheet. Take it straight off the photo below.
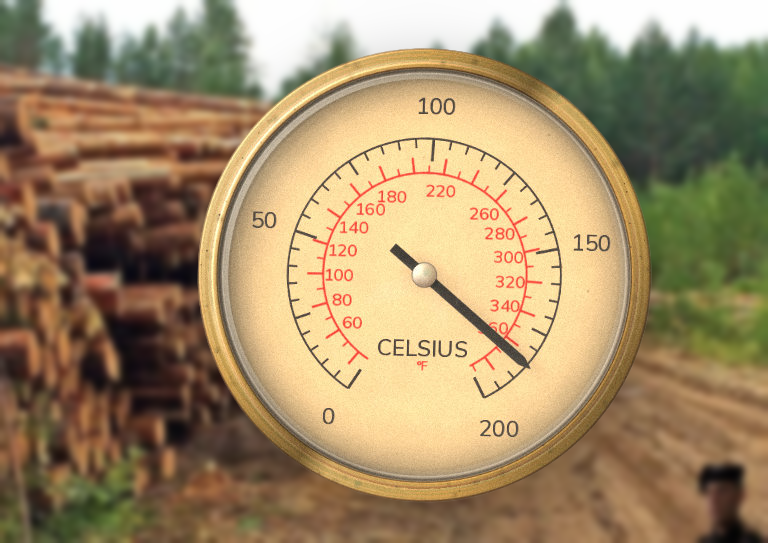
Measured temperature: 185 °C
